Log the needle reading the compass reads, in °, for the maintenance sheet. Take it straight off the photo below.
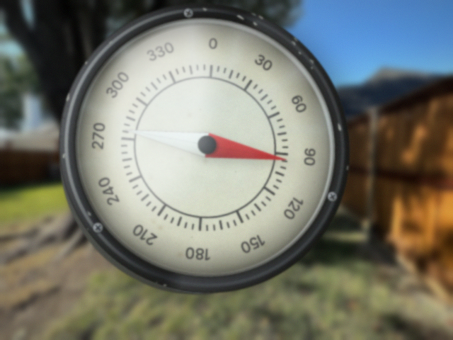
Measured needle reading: 95 °
